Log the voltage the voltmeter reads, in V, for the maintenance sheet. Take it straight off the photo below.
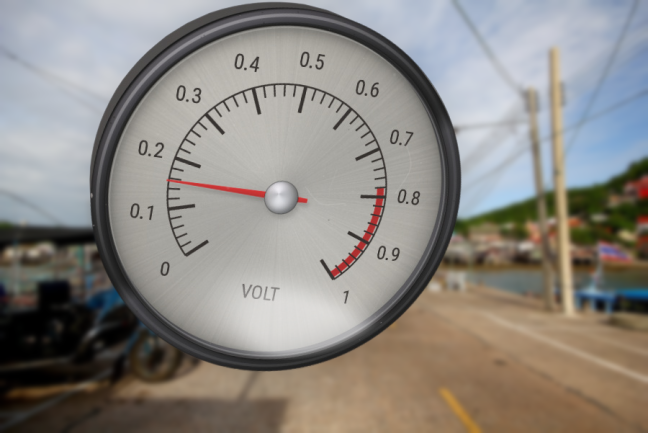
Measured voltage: 0.16 V
